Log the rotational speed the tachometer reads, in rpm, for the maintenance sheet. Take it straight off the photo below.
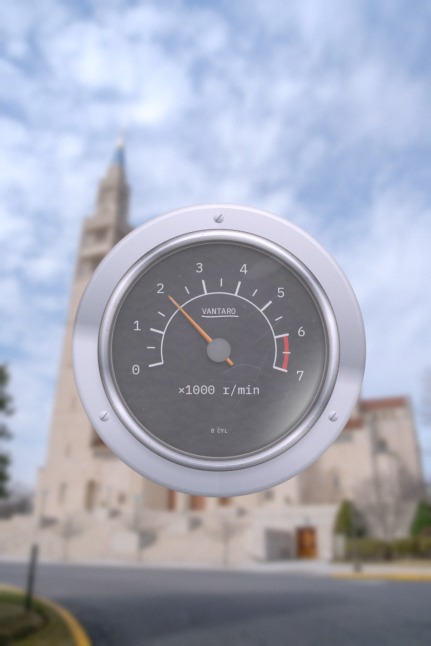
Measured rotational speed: 2000 rpm
